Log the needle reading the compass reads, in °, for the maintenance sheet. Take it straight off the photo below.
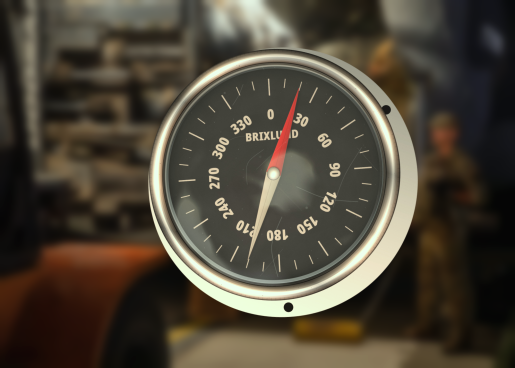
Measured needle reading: 20 °
